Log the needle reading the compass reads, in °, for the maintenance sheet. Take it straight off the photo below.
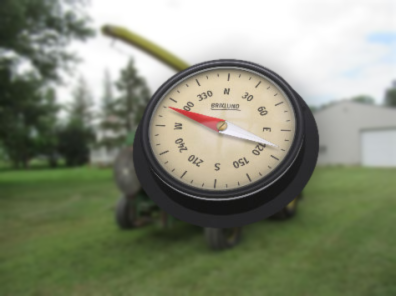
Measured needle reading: 290 °
